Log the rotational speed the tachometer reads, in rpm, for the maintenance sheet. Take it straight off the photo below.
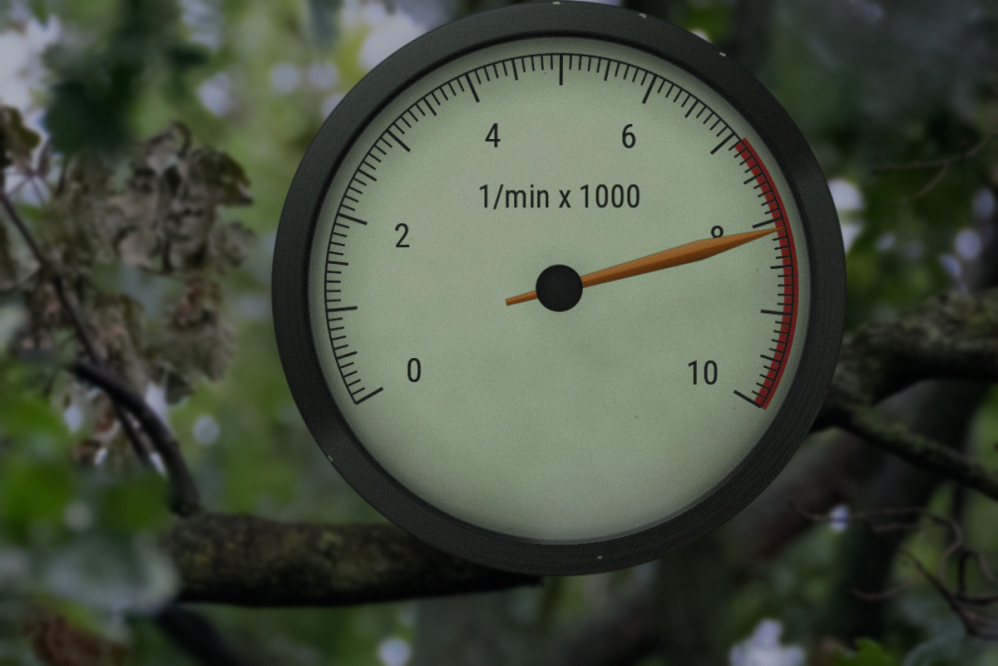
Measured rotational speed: 8100 rpm
